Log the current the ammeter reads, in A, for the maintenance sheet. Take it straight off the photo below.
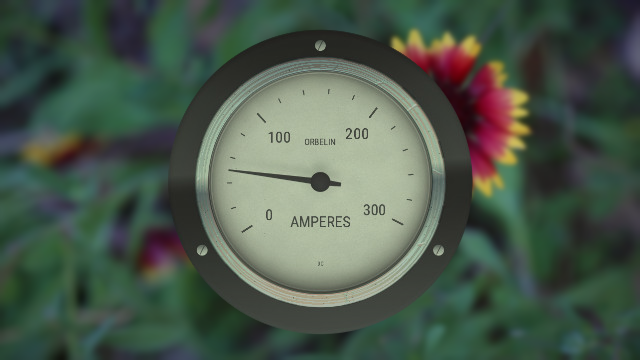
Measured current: 50 A
